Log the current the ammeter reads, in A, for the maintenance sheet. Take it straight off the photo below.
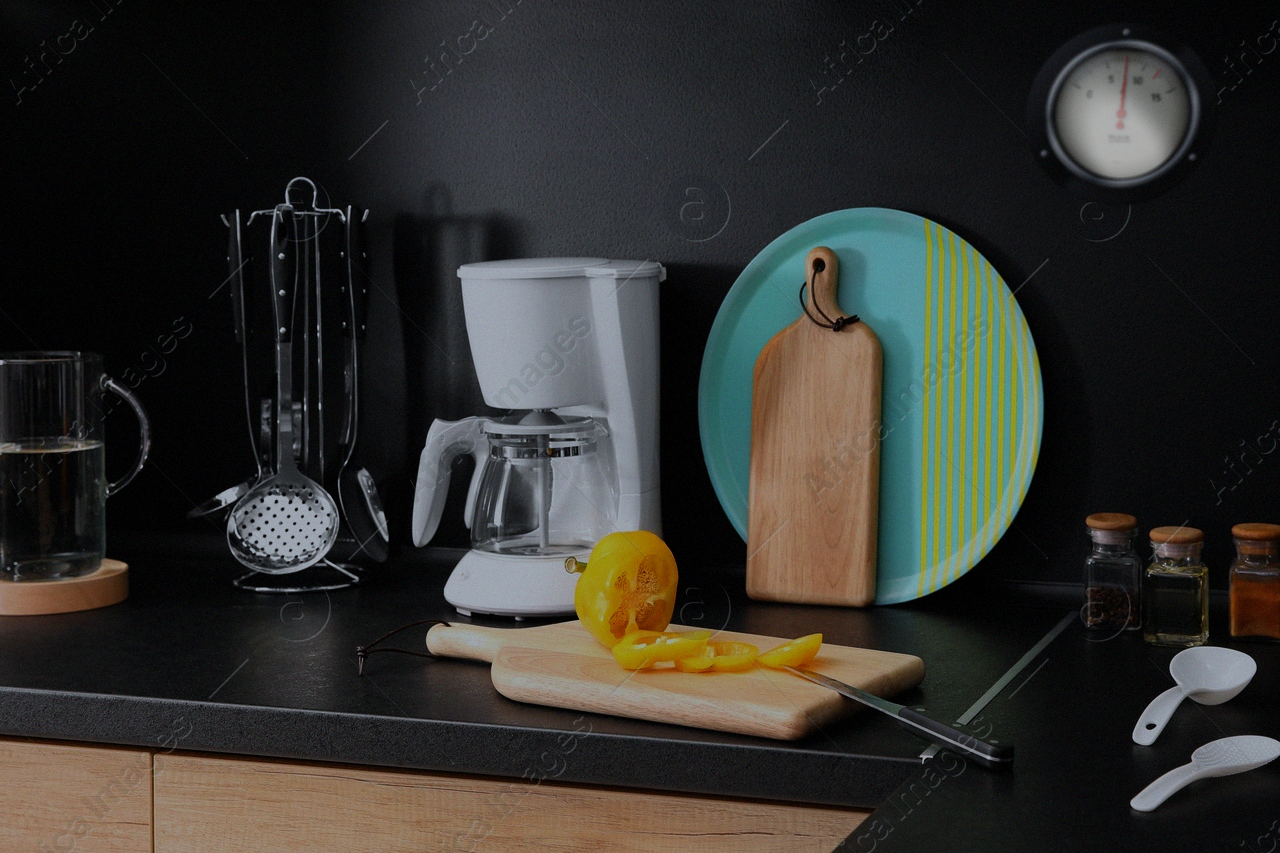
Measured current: 7.5 A
